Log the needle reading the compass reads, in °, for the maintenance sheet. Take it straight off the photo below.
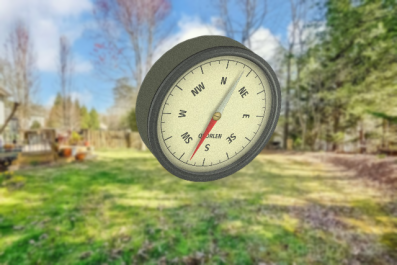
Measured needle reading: 200 °
